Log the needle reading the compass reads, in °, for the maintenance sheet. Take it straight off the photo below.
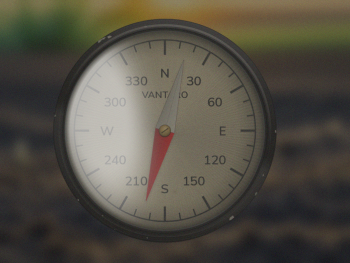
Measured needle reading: 195 °
